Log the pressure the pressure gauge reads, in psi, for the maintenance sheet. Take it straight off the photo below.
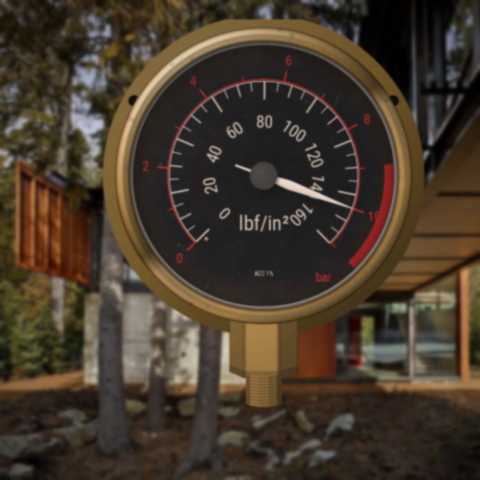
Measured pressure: 145 psi
